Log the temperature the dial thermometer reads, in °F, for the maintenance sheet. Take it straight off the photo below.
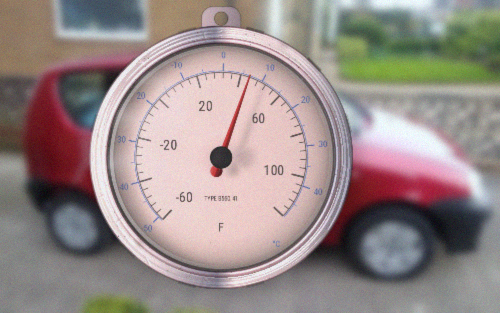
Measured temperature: 44 °F
